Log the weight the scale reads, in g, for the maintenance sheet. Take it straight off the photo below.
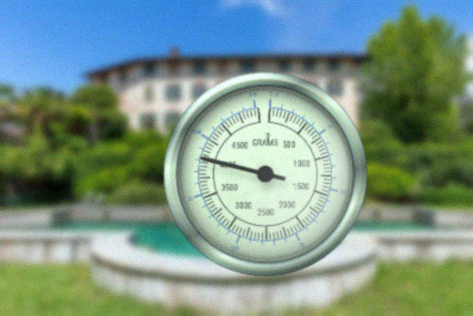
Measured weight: 4000 g
